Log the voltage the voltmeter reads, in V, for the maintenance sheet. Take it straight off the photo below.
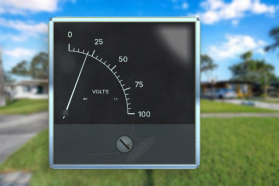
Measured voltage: 20 V
